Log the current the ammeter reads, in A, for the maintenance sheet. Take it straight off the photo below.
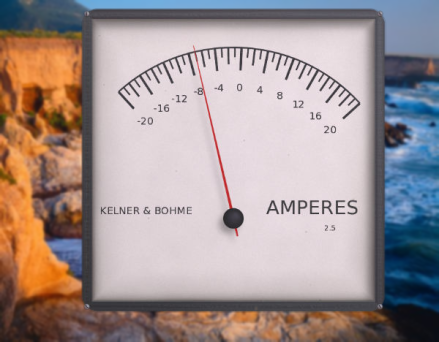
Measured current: -7 A
